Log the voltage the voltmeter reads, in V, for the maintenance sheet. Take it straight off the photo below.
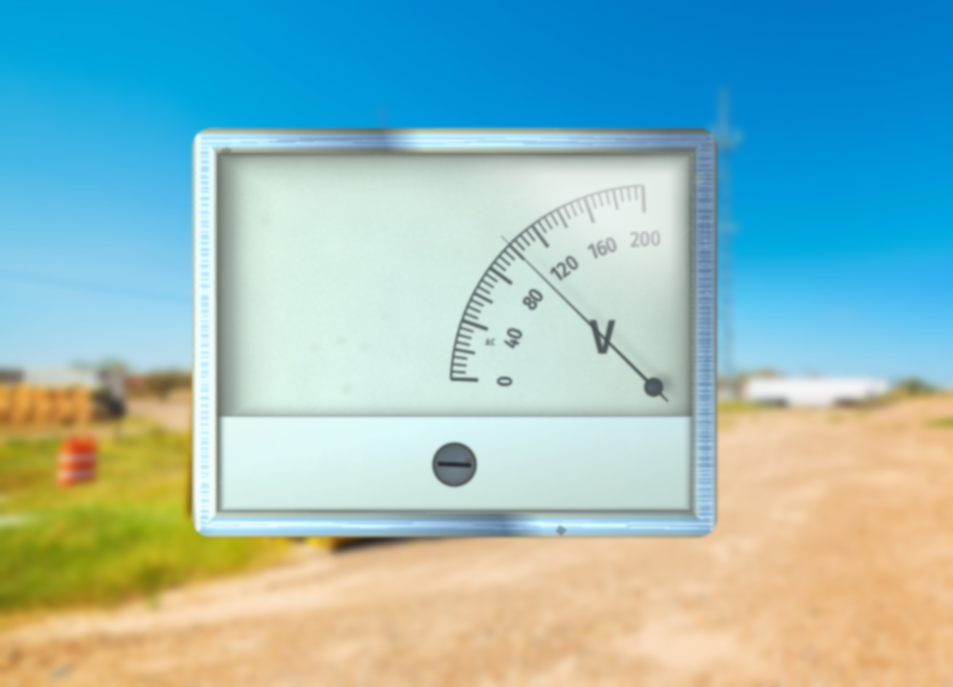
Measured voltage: 100 V
